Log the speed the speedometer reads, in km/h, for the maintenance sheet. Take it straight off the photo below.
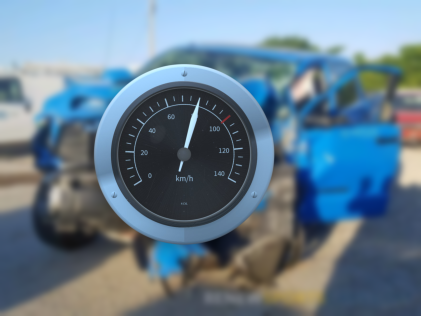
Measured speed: 80 km/h
